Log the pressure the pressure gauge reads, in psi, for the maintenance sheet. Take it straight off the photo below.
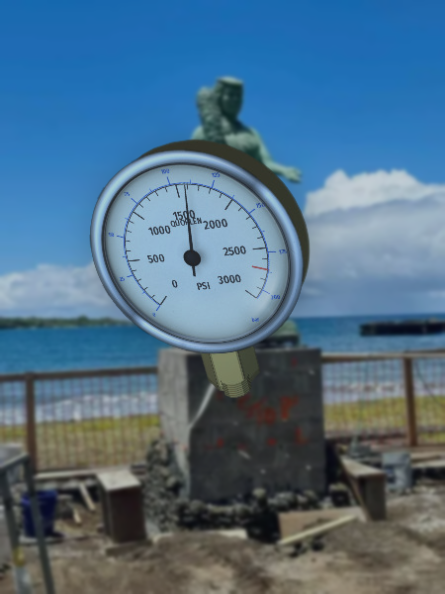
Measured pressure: 1600 psi
